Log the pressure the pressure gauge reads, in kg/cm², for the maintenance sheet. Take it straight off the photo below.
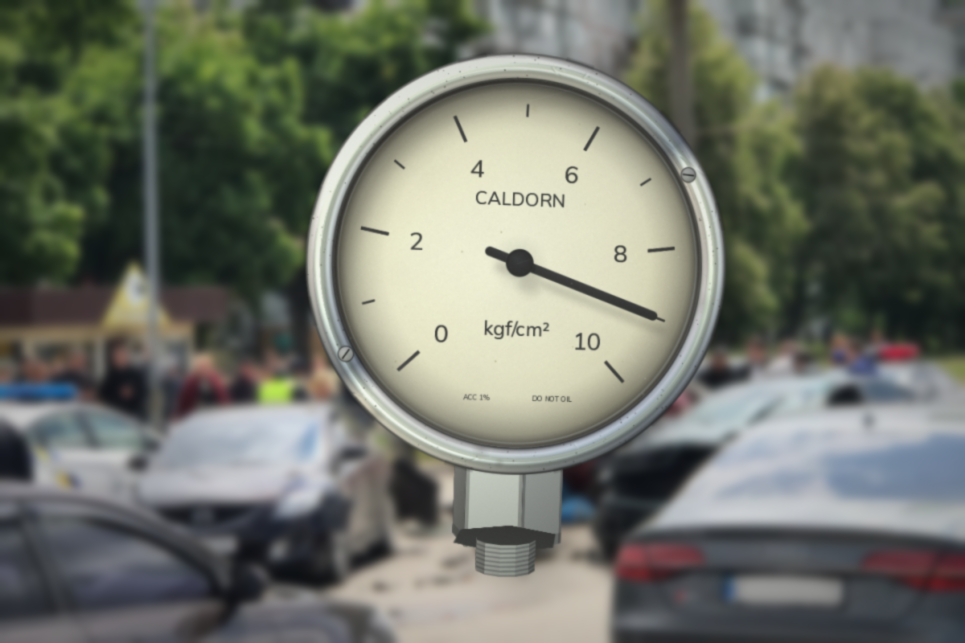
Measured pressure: 9 kg/cm²
